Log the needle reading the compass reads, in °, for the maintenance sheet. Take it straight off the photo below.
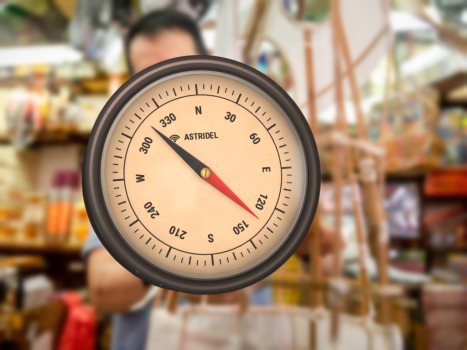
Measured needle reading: 135 °
